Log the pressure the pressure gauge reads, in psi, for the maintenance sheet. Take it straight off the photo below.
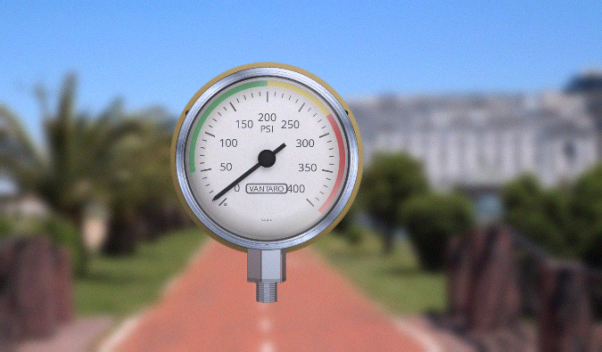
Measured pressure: 10 psi
